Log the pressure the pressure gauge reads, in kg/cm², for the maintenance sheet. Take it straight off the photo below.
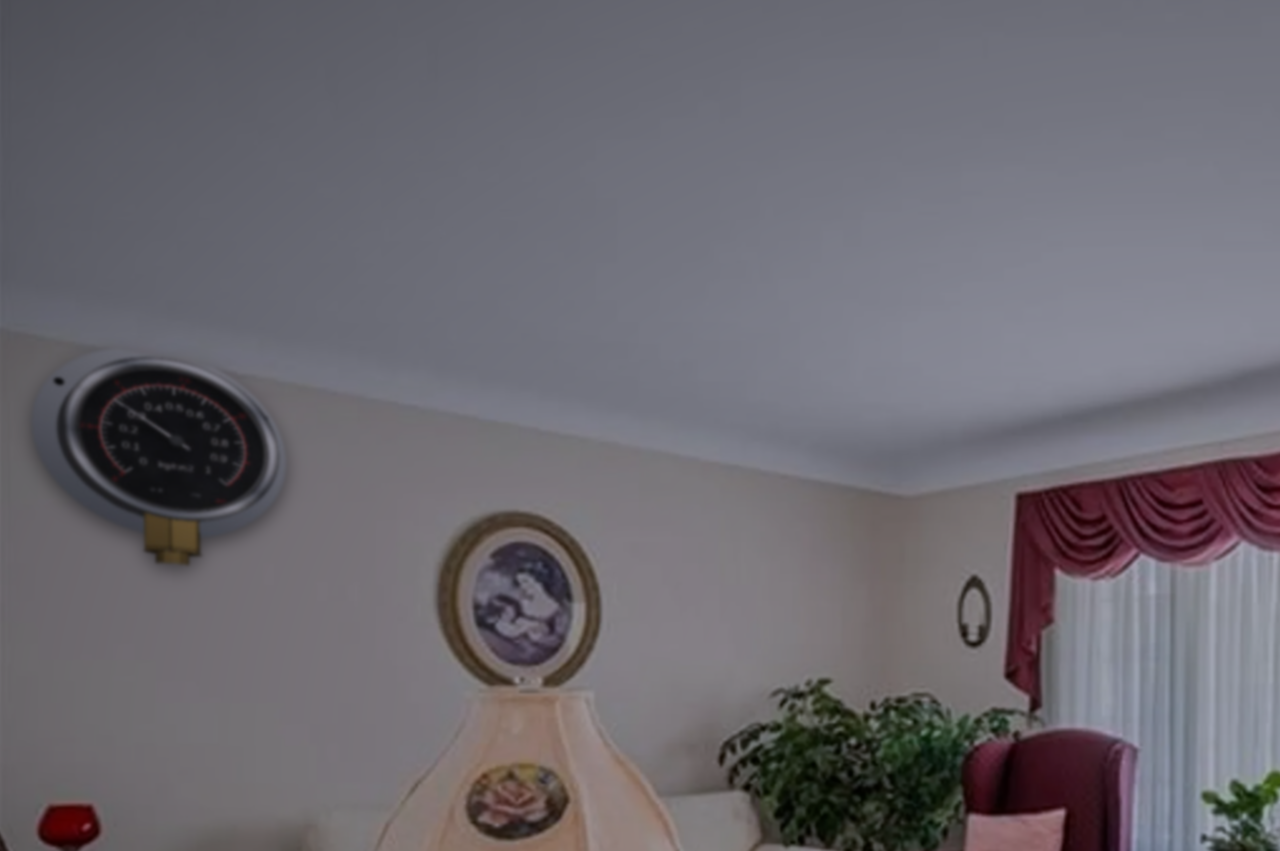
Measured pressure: 0.3 kg/cm²
